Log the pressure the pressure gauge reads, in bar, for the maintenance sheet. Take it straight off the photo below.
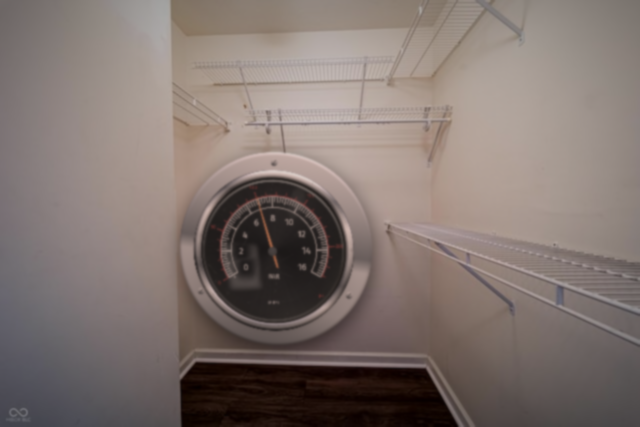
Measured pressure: 7 bar
